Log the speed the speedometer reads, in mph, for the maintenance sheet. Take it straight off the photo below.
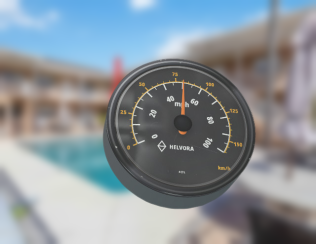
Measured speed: 50 mph
